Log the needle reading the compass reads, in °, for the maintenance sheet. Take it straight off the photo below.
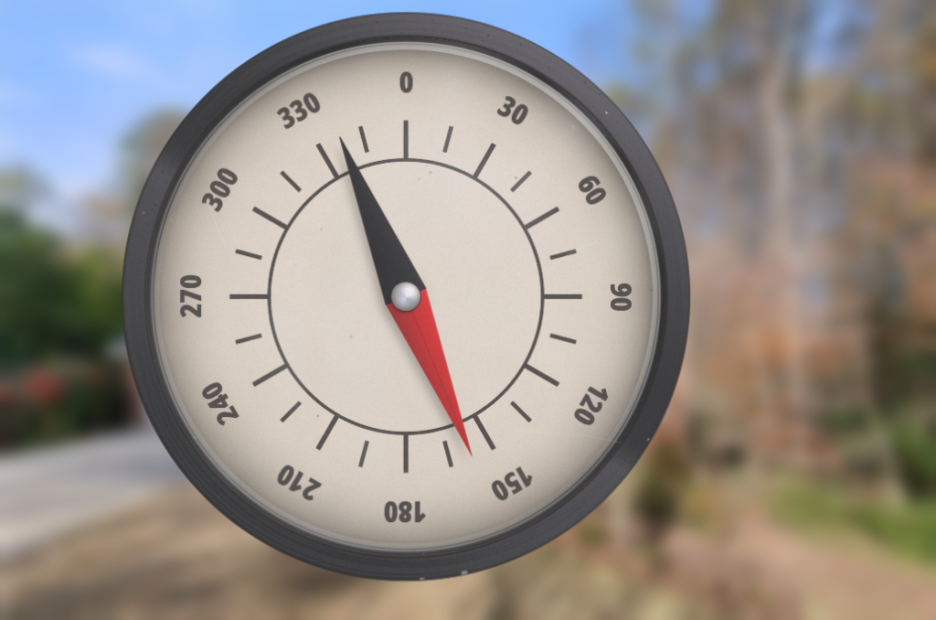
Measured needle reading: 157.5 °
